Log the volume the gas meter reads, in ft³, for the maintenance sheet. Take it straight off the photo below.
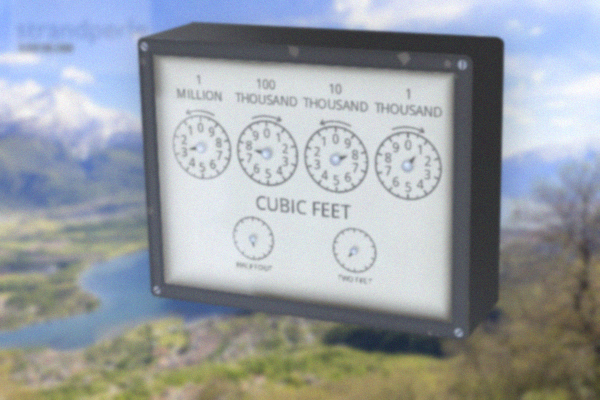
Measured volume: 278100 ft³
